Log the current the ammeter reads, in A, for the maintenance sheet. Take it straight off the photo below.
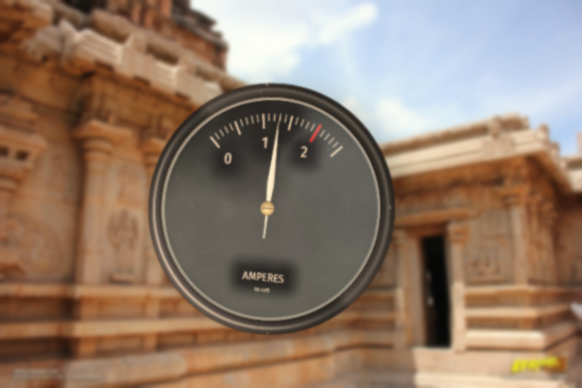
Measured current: 1.3 A
